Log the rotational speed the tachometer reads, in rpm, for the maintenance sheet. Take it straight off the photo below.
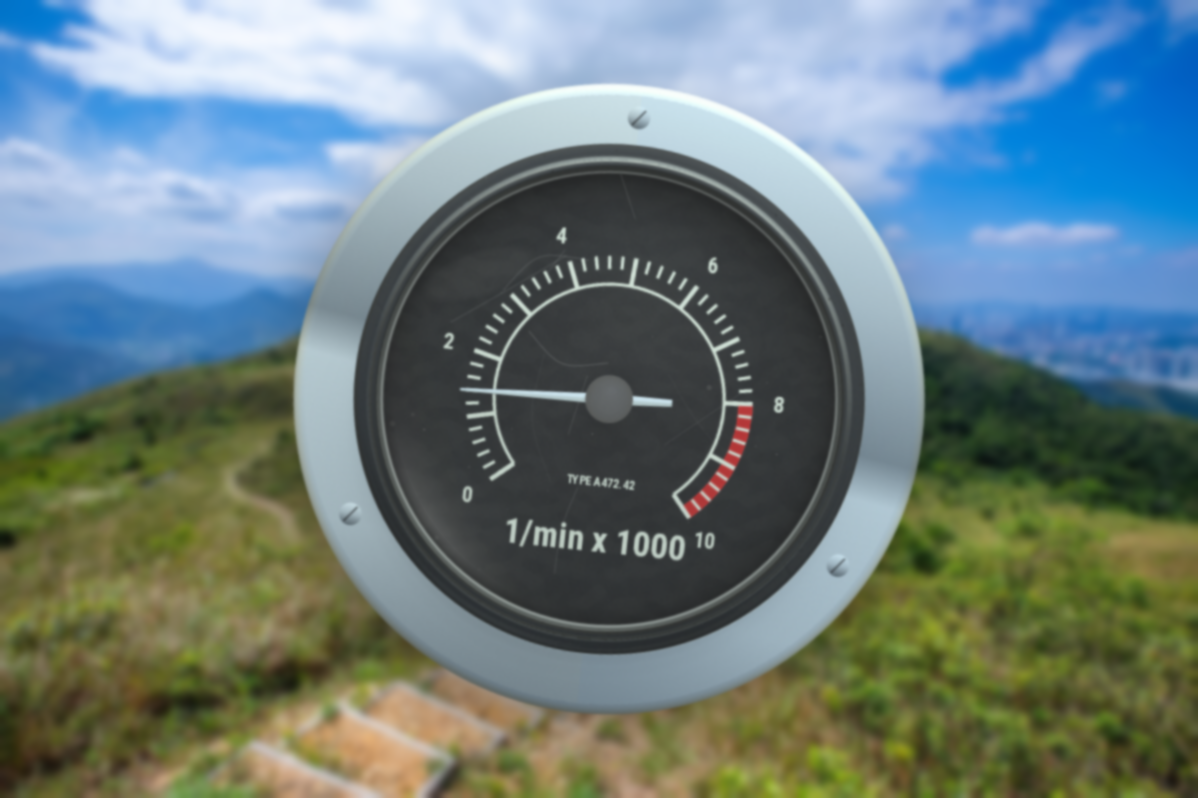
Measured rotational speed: 1400 rpm
